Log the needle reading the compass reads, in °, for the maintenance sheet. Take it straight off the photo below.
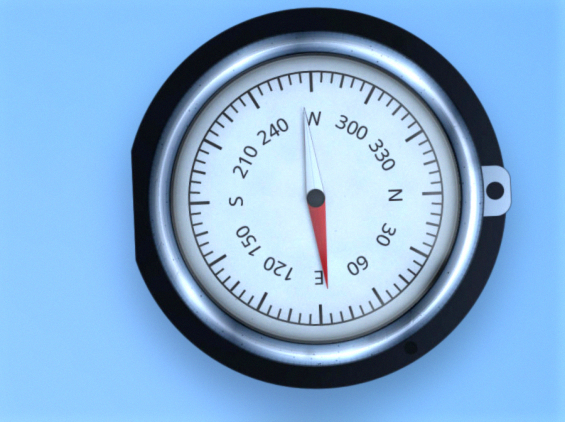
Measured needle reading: 85 °
